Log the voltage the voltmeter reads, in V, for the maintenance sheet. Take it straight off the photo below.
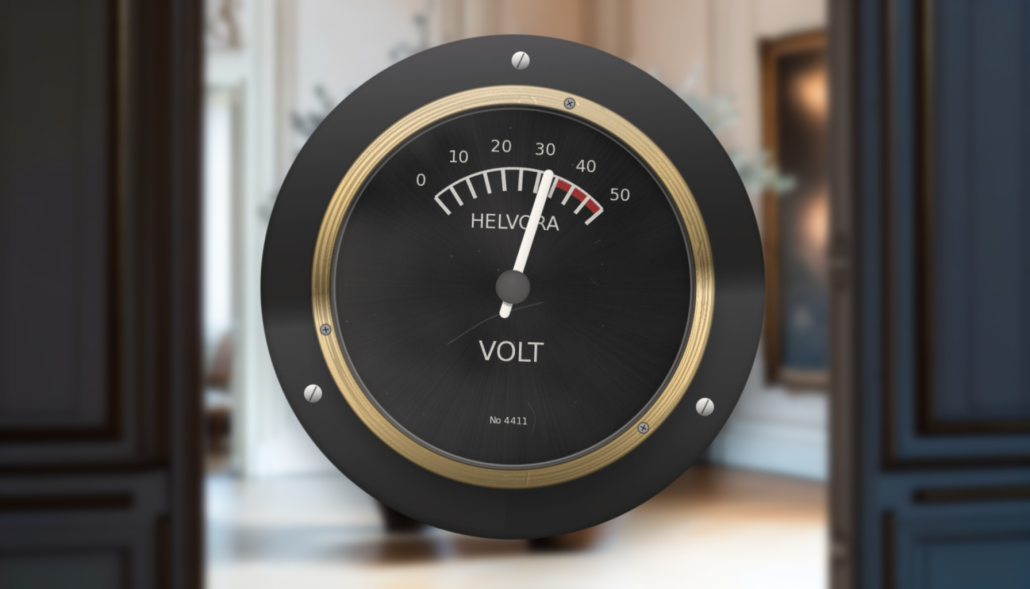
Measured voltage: 32.5 V
